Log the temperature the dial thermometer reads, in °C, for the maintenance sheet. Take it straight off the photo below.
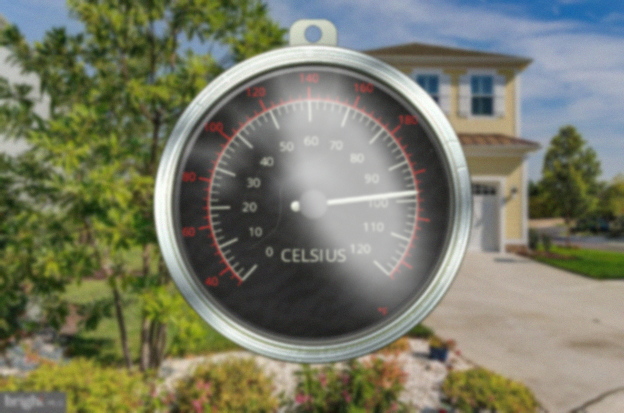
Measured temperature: 98 °C
